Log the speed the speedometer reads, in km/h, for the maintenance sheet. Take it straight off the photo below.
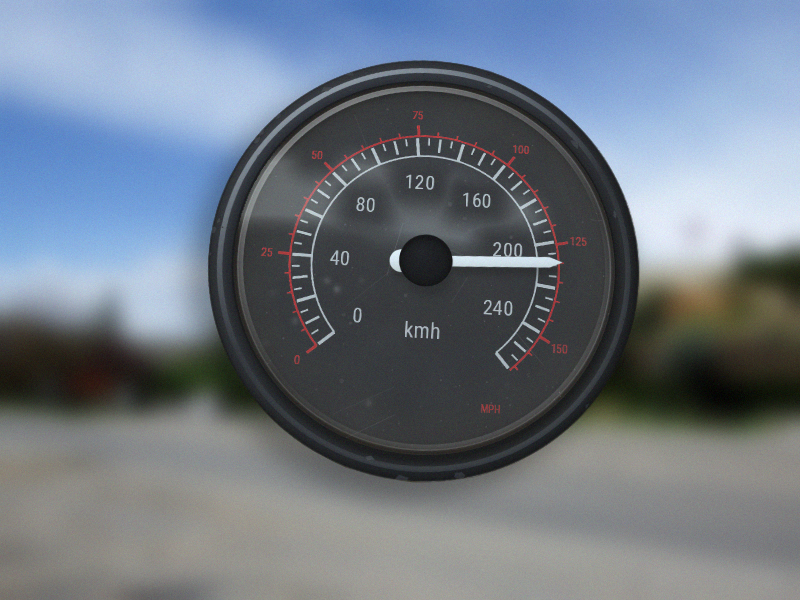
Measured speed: 210 km/h
